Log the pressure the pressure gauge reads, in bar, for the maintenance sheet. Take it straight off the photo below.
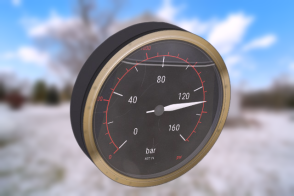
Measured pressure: 130 bar
